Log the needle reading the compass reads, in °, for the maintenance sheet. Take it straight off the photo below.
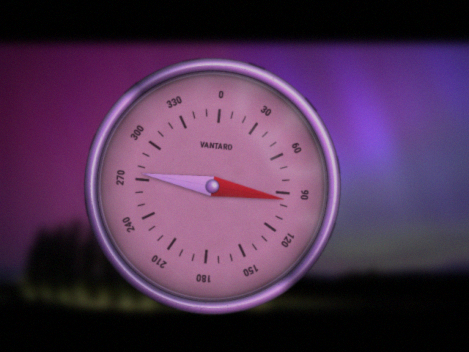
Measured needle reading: 95 °
